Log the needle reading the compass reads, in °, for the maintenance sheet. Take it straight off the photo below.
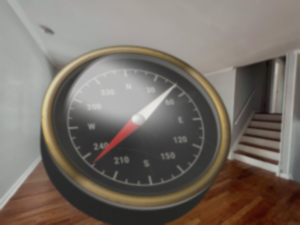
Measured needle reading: 230 °
